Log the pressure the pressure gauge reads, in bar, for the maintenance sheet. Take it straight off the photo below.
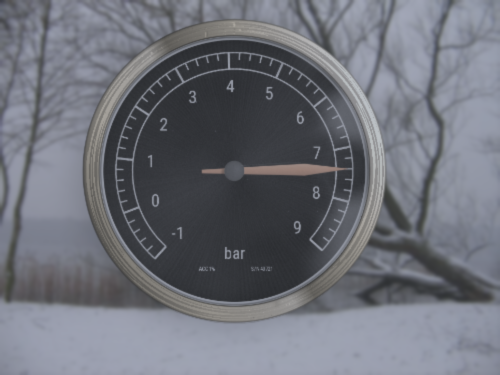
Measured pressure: 7.4 bar
